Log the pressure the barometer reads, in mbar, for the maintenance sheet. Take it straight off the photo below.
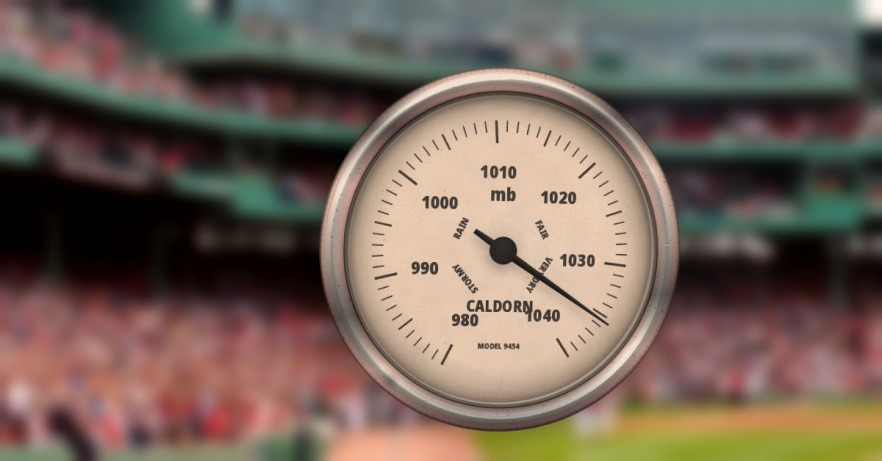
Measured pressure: 1035.5 mbar
